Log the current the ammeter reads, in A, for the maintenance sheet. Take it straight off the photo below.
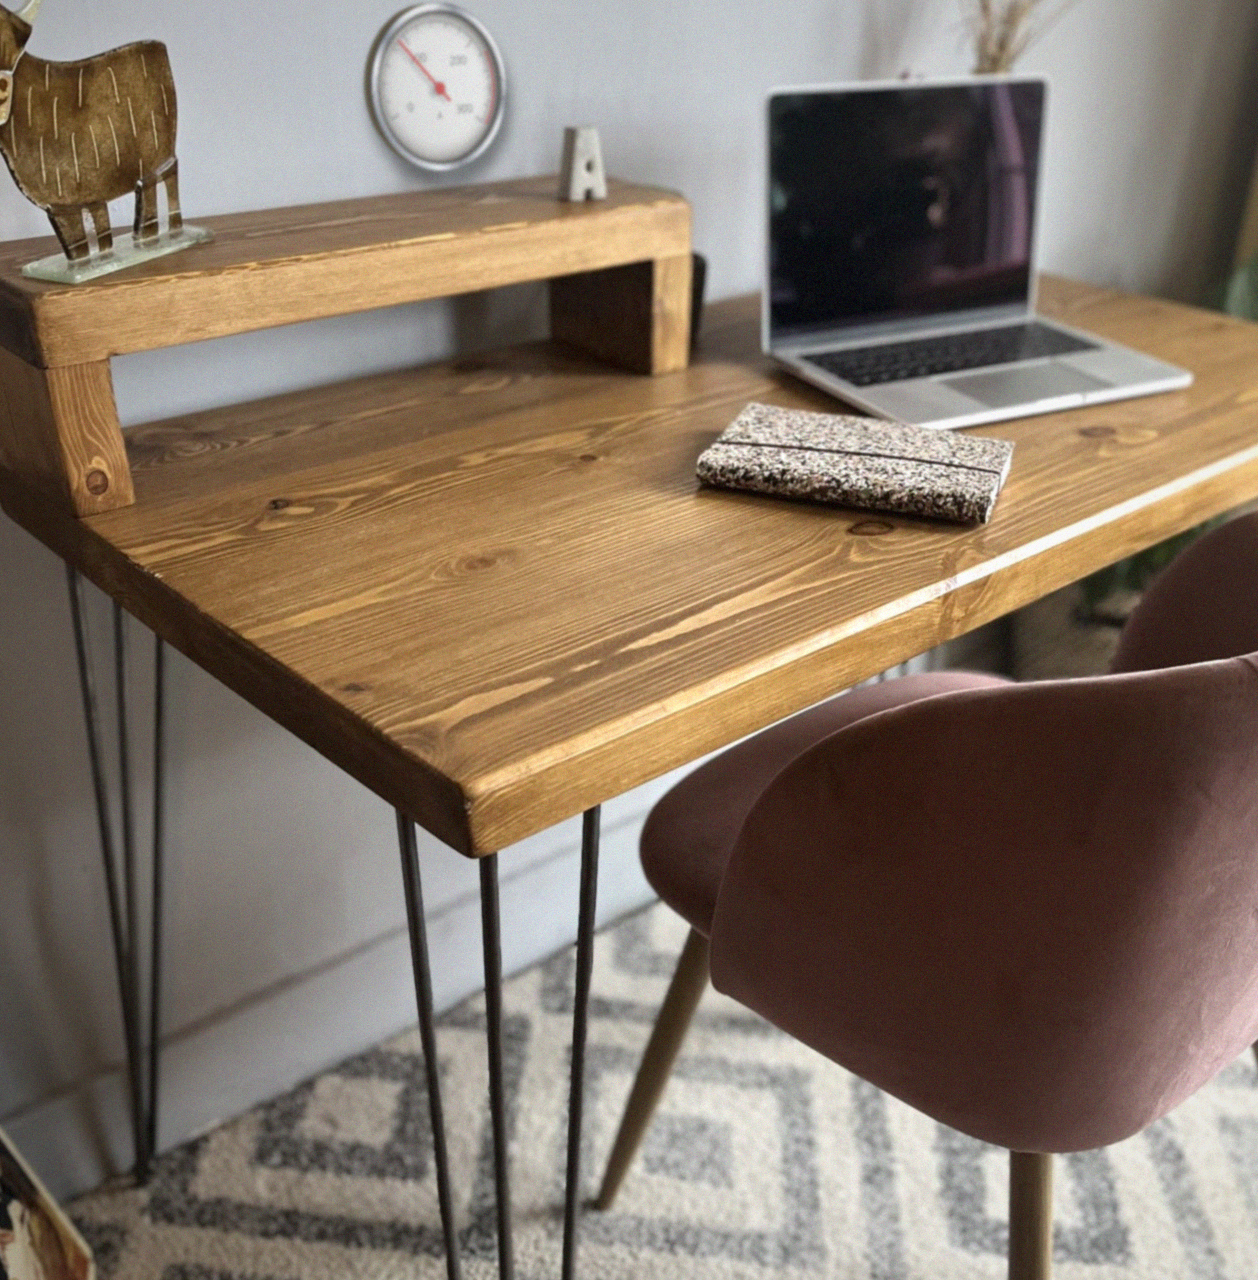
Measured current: 90 A
